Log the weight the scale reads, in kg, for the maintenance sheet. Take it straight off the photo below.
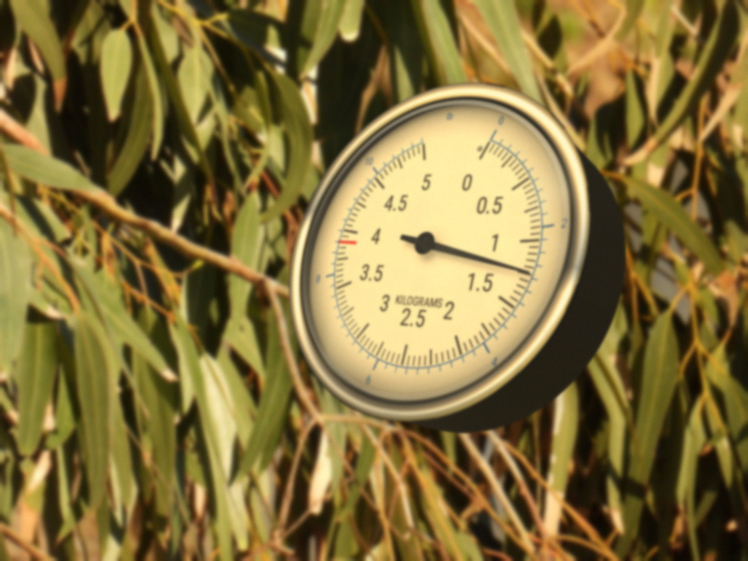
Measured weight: 1.25 kg
